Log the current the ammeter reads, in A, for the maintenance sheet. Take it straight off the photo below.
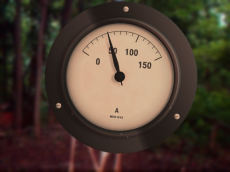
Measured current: 50 A
